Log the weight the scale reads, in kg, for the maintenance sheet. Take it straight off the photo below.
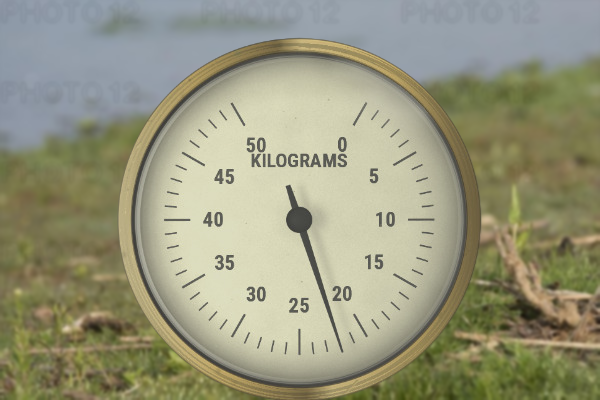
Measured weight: 22 kg
